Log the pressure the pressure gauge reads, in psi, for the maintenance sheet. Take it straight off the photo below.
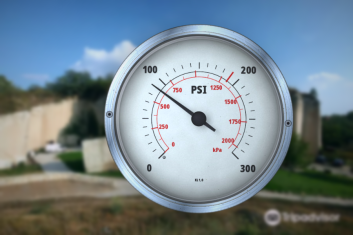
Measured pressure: 90 psi
